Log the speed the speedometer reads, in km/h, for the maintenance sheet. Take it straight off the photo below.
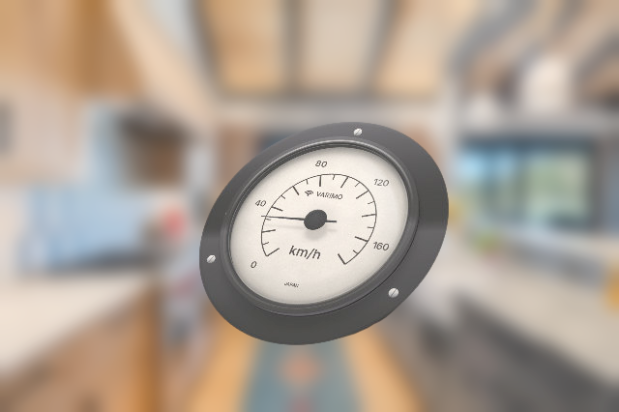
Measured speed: 30 km/h
